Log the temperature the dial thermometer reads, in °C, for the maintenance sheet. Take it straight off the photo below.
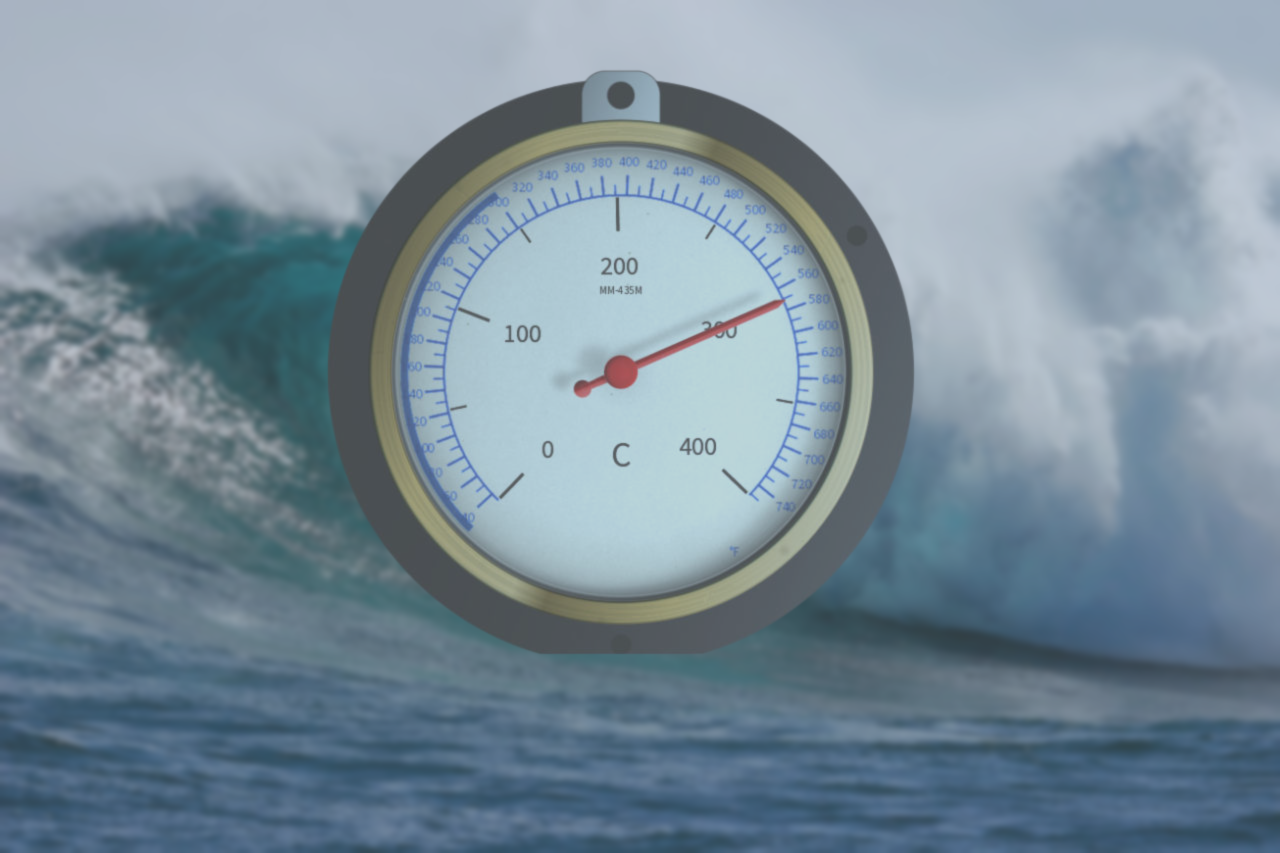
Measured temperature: 300 °C
